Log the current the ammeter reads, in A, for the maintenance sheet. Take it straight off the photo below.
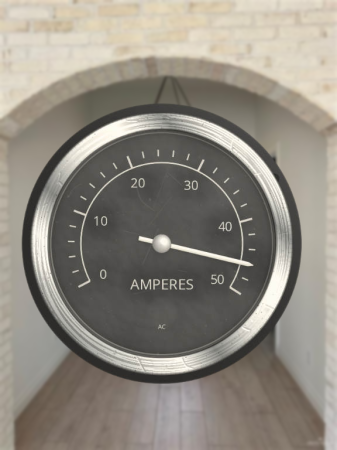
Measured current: 46 A
